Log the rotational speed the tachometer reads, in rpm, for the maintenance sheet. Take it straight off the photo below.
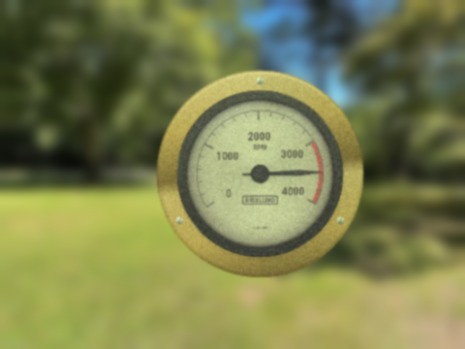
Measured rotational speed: 3500 rpm
